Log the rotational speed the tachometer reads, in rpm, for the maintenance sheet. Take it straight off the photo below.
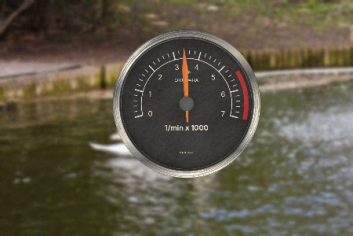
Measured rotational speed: 3400 rpm
